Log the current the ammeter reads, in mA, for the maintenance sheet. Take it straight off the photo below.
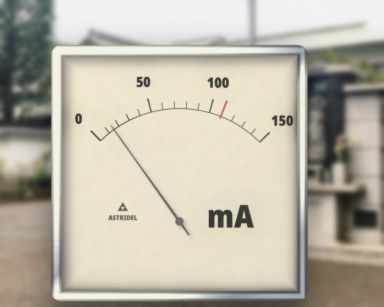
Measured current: 15 mA
